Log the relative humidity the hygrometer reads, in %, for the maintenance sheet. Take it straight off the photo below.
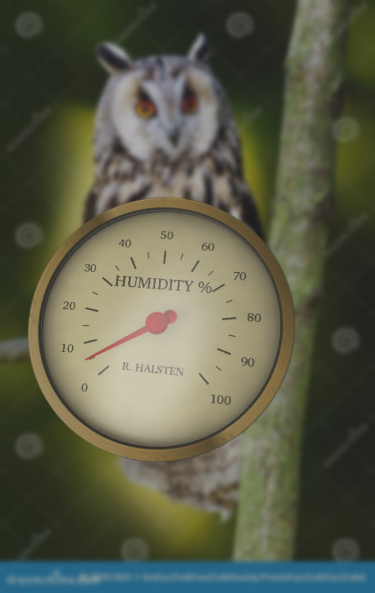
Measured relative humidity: 5 %
